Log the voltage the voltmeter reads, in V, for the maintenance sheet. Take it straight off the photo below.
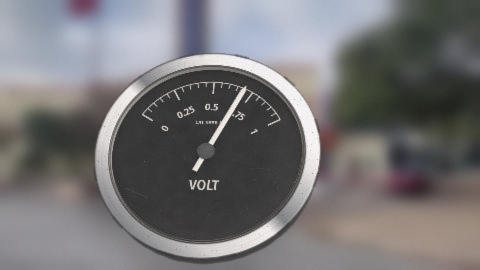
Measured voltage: 0.7 V
